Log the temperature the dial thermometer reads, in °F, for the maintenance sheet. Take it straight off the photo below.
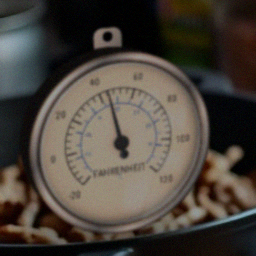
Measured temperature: 44 °F
